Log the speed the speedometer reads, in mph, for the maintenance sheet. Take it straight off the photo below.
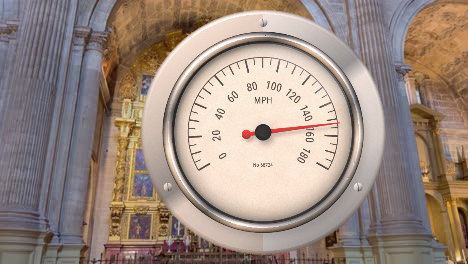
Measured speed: 152.5 mph
